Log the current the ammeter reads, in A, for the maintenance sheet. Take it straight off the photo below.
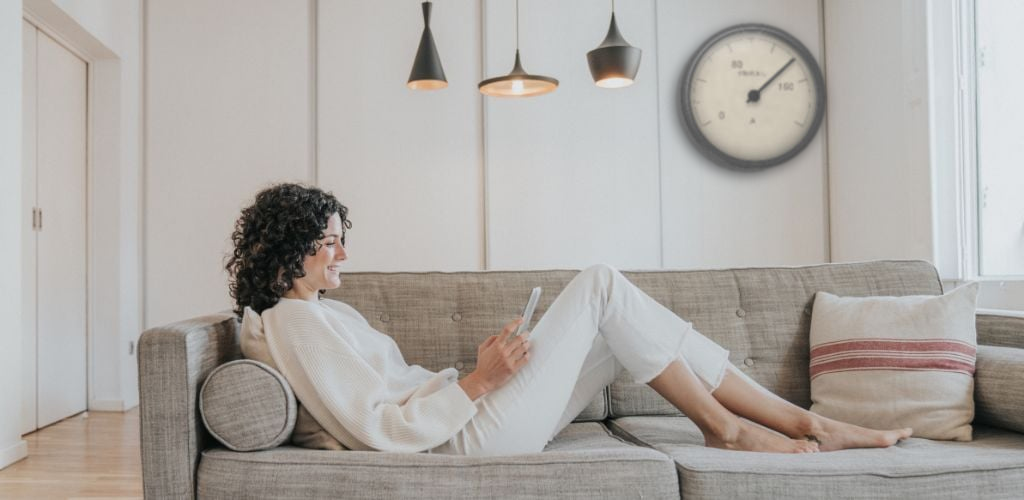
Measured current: 140 A
